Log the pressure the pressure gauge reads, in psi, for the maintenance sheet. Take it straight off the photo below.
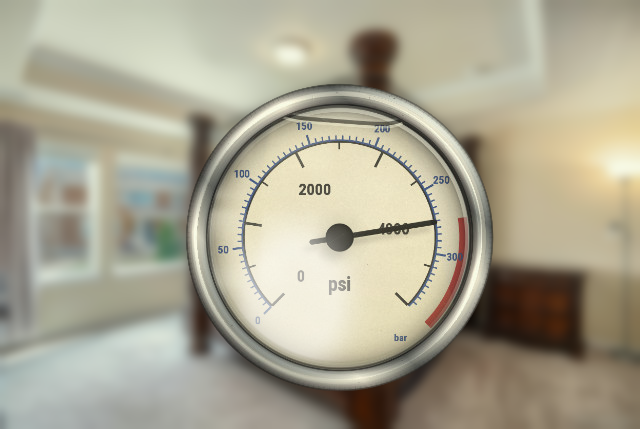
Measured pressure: 4000 psi
